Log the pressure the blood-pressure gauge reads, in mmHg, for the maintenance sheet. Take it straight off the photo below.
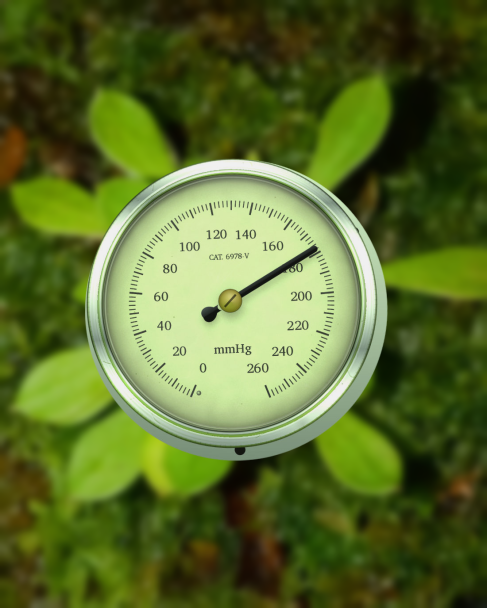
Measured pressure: 178 mmHg
